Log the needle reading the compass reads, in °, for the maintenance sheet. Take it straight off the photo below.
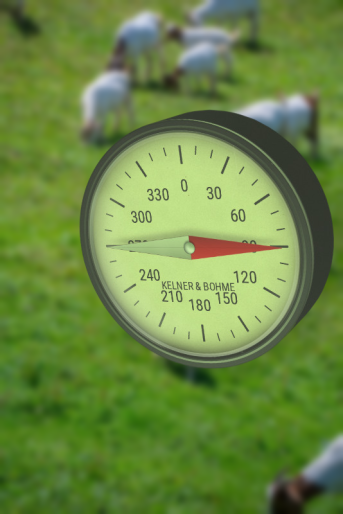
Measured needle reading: 90 °
